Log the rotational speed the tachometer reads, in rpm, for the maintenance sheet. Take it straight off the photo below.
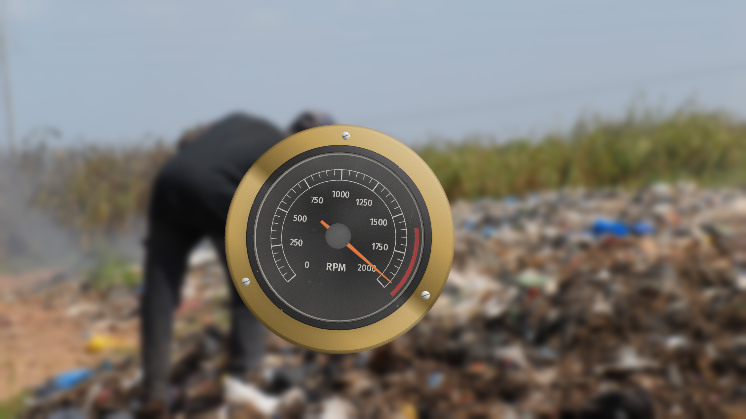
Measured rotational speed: 1950 rpm
